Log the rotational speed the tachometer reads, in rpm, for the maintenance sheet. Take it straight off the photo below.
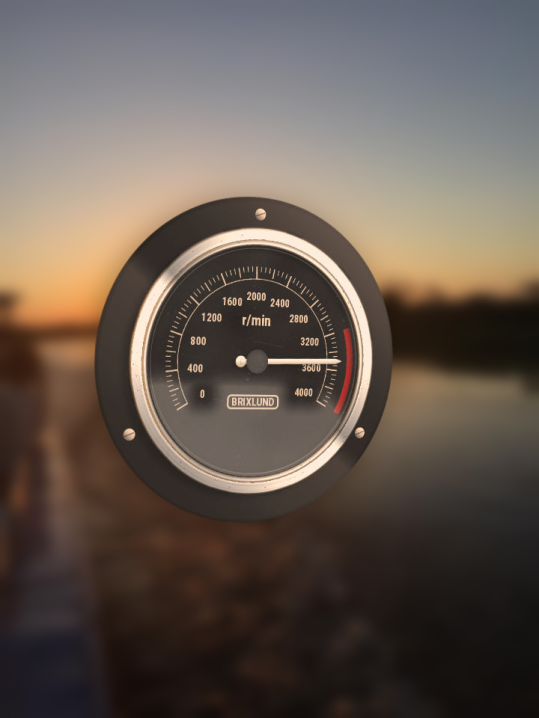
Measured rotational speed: 3500 rpm
